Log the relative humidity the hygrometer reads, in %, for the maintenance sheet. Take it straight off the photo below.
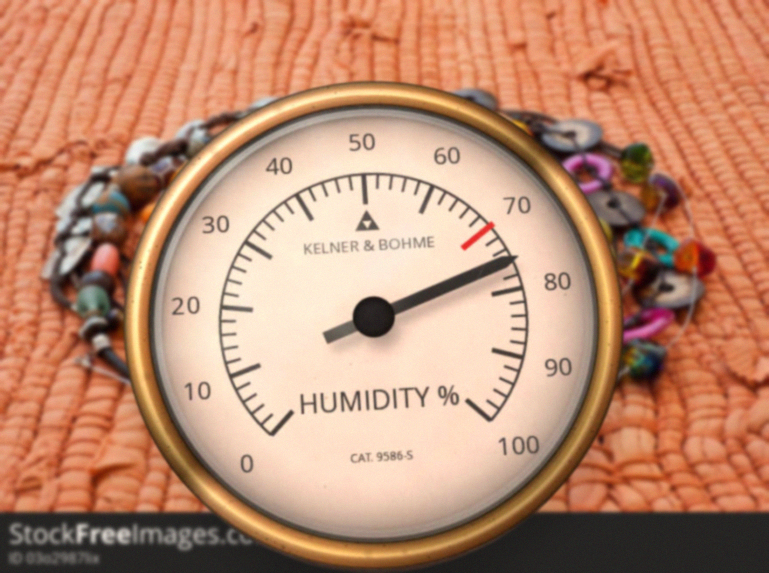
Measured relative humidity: 76 %
